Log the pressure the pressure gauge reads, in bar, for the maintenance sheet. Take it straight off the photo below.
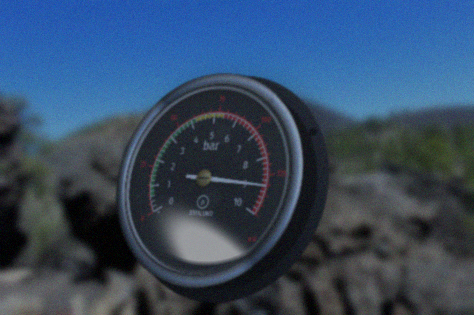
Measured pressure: 9 bar
